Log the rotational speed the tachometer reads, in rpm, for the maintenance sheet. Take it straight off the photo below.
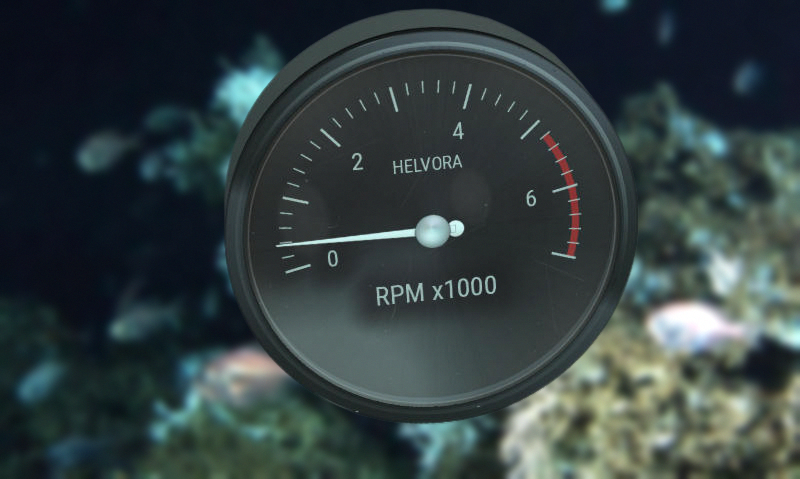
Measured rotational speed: 400 rpm
